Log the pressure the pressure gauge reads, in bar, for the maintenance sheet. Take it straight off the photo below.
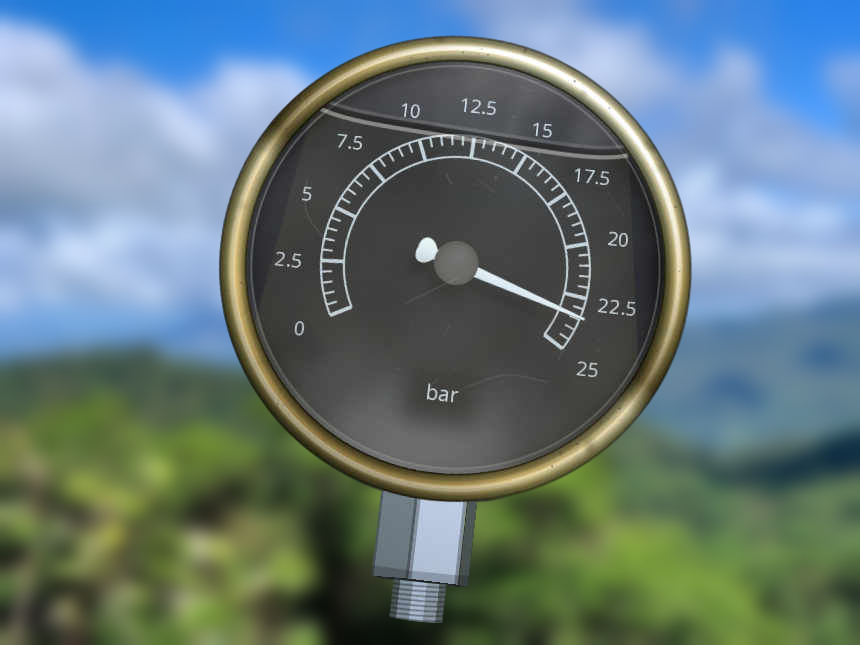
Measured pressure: 23.5 bar
